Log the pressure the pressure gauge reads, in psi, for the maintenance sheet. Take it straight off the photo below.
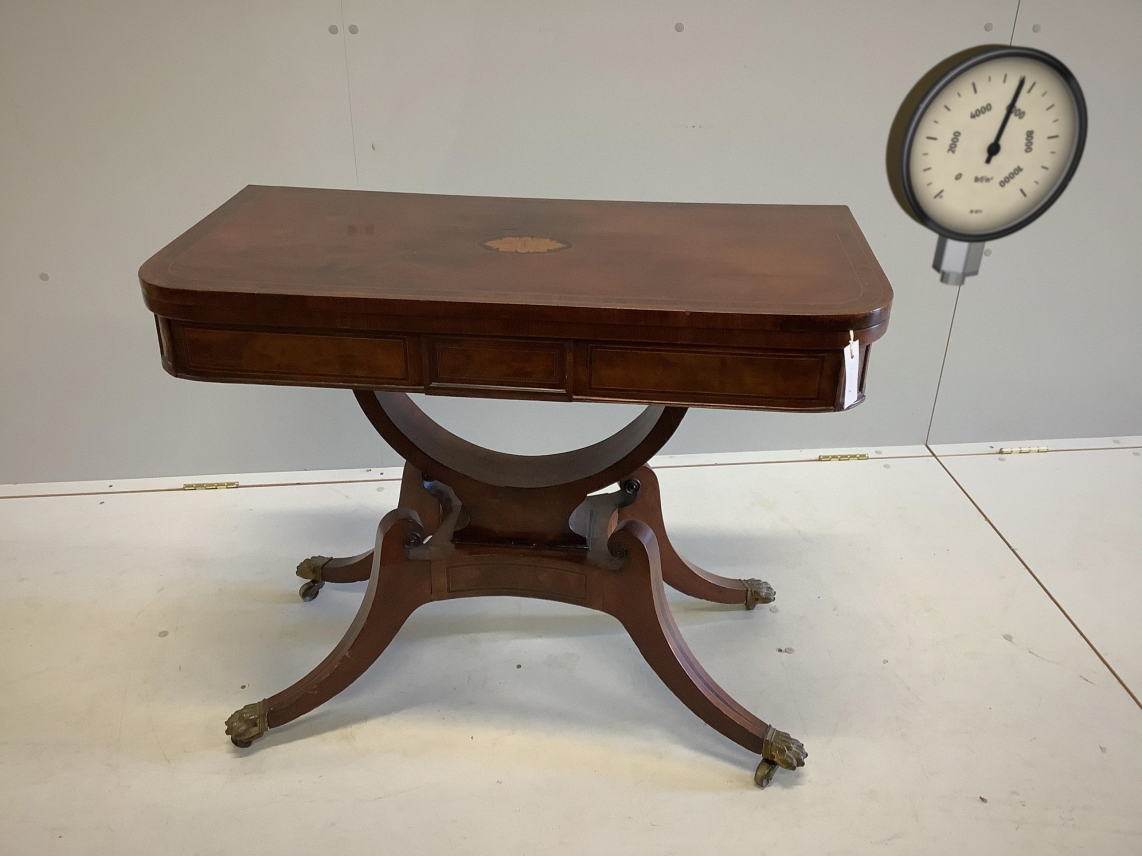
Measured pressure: 5500 psi
